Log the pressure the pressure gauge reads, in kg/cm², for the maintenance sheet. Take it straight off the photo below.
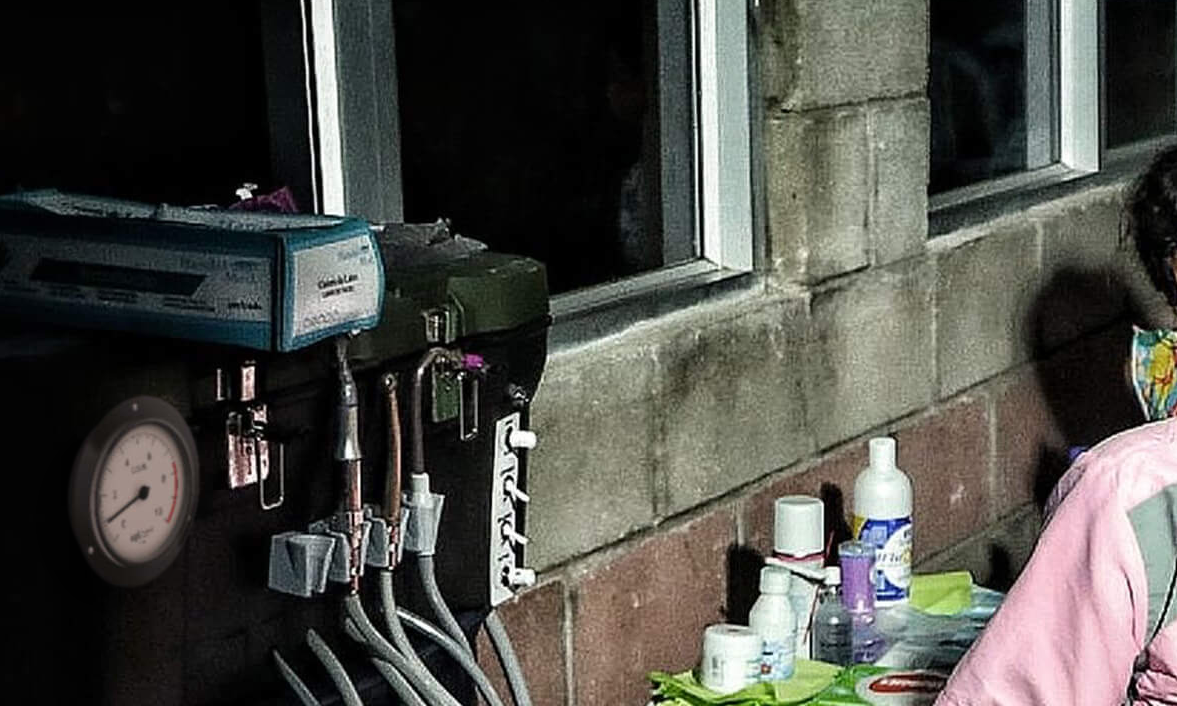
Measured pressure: 1 kg/cm²
